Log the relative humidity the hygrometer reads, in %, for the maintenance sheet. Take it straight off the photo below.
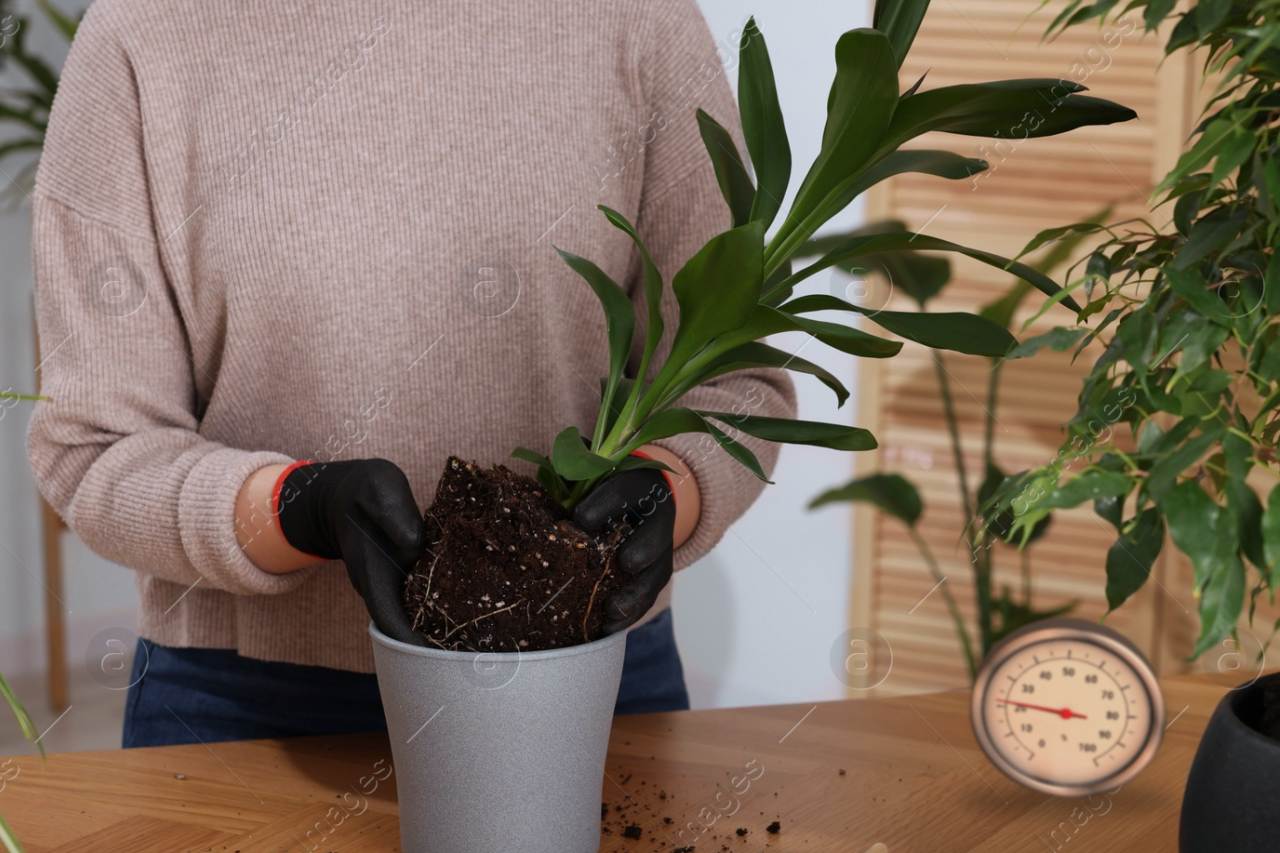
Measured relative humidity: 22.5 %
